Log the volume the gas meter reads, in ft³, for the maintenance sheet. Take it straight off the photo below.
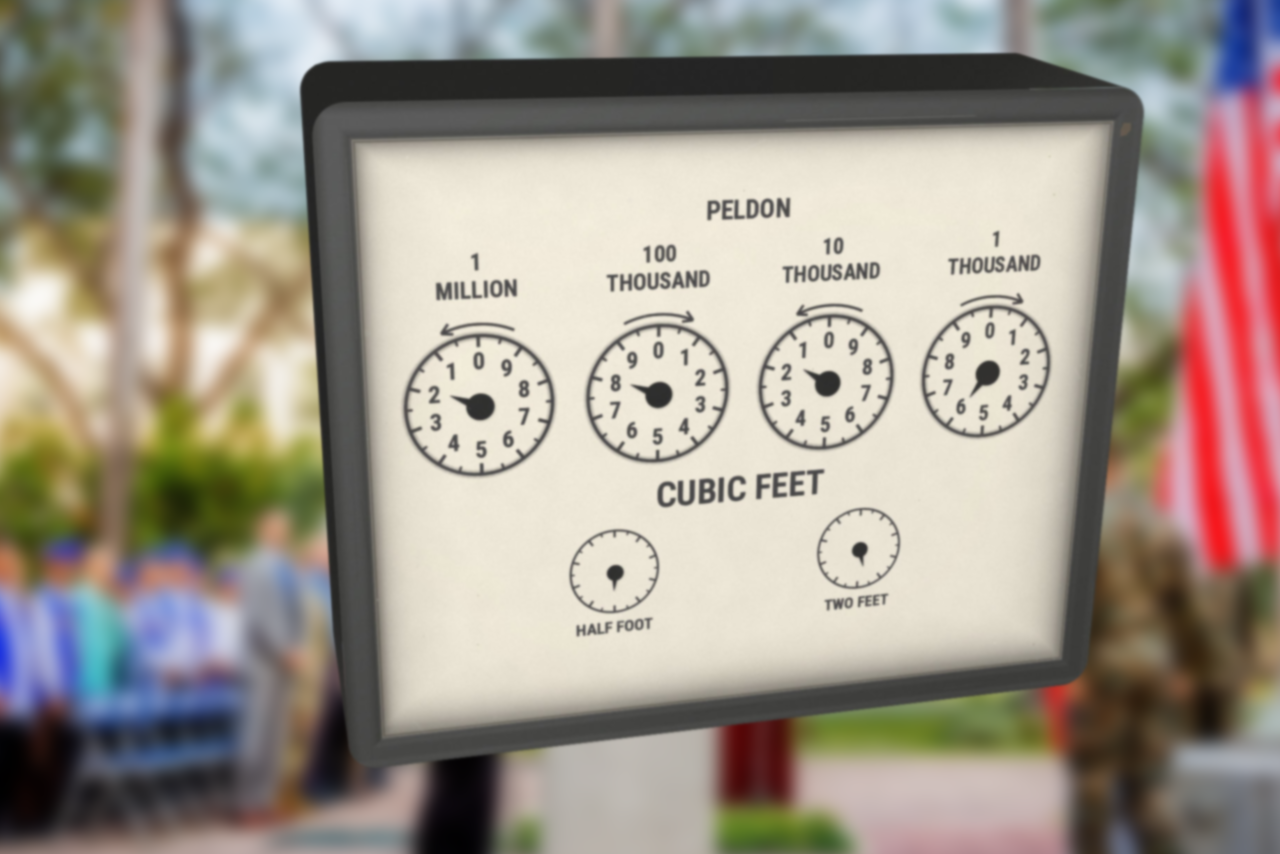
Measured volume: 181600 ft³
